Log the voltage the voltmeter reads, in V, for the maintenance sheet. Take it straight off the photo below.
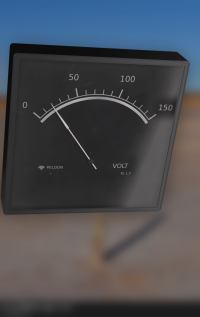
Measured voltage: 20 V
